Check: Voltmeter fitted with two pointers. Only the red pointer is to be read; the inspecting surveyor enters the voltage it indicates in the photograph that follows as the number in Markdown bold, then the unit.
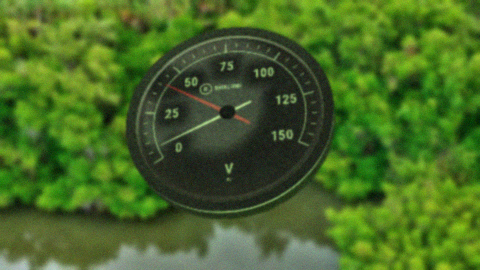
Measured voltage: **40** V
